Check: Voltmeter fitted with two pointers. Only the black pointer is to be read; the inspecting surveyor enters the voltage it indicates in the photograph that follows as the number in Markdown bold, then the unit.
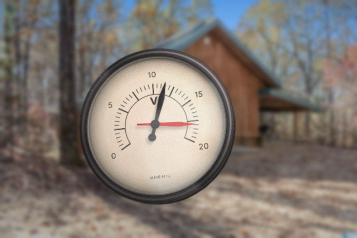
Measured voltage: **11.5** V
